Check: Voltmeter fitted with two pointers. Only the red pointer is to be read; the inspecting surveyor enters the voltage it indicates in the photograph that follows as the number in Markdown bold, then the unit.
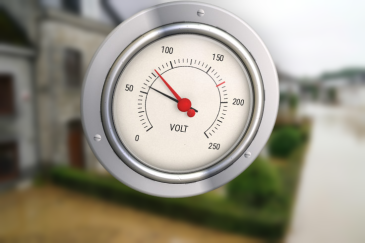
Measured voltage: **80** V
